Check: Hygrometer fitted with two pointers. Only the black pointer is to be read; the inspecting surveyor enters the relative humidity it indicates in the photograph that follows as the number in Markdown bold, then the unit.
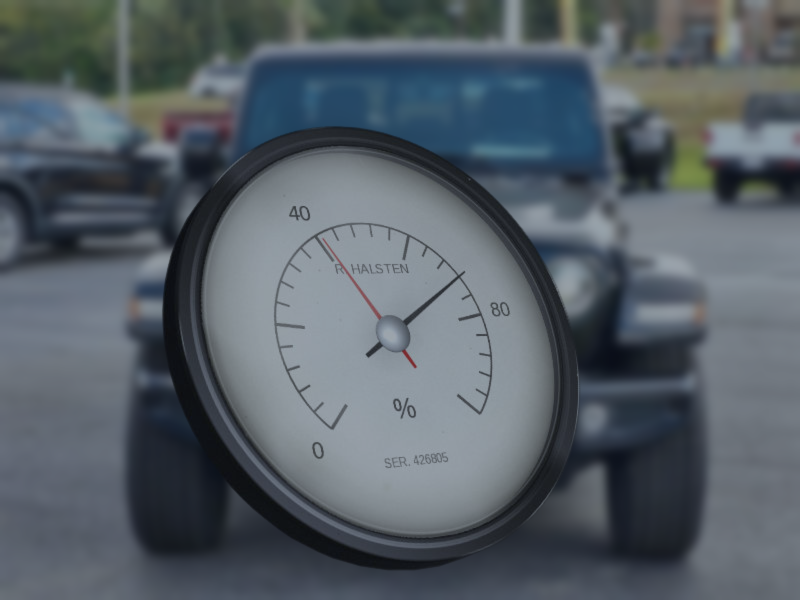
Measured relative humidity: **72** %
